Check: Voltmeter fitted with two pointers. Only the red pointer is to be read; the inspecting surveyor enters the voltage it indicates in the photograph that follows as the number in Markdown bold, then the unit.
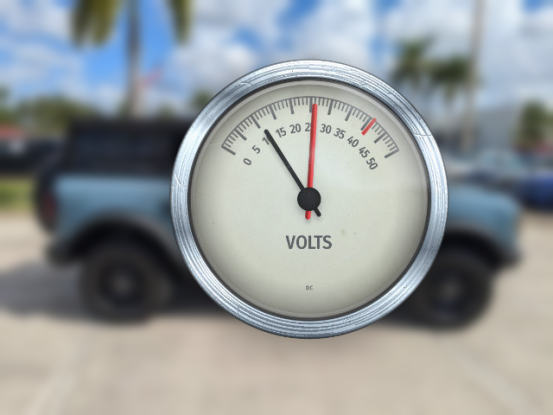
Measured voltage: **26** V
